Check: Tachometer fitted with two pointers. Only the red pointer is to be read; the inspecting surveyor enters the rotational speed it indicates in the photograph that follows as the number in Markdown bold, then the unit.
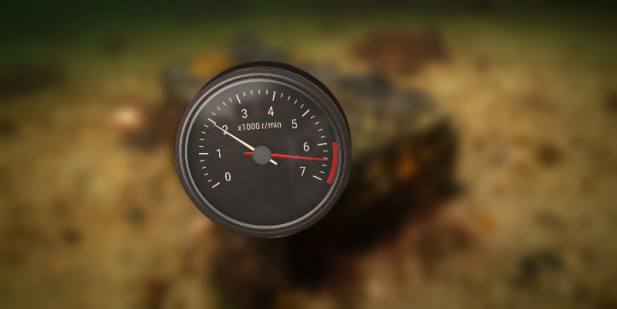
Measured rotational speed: **6400** rpm
